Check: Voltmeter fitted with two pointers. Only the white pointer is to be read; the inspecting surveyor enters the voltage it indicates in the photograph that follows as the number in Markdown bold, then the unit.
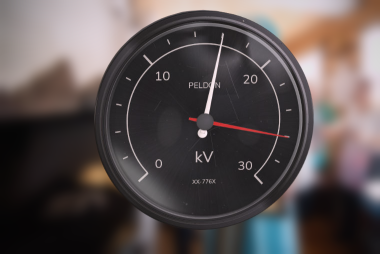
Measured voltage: **16** kV
